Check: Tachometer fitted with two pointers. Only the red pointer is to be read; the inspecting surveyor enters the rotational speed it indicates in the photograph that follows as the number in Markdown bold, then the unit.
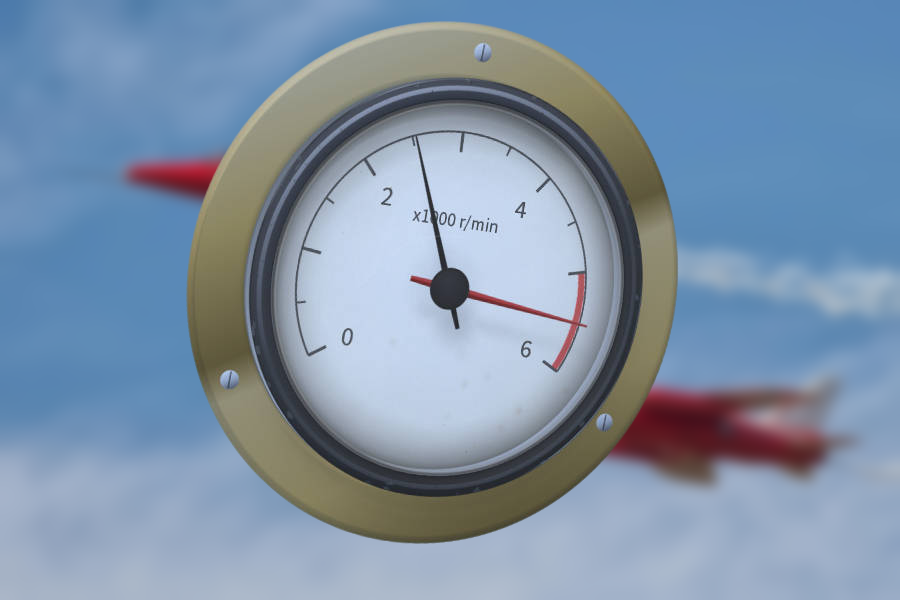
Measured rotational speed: **5500** rpm
